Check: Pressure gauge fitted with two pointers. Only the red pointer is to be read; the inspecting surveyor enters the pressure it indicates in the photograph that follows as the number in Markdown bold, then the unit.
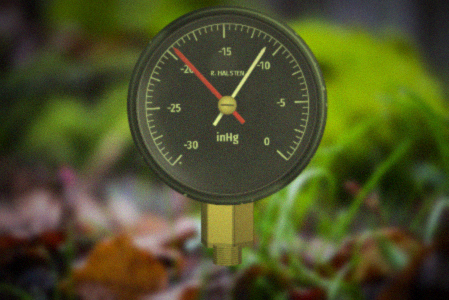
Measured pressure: **-19.5** inHg
